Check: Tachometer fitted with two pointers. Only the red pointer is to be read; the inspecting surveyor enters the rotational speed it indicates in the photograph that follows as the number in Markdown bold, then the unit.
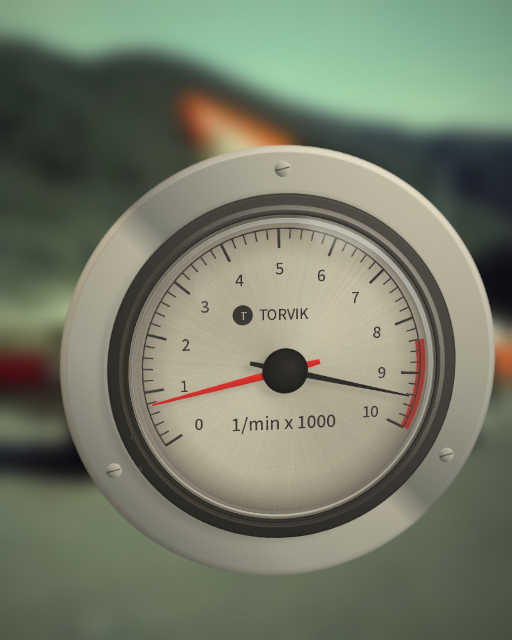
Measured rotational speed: **800** rpm
